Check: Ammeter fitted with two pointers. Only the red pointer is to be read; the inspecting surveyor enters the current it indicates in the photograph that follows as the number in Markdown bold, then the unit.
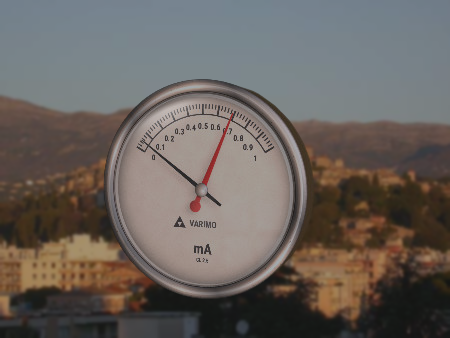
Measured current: **0.7** mA
